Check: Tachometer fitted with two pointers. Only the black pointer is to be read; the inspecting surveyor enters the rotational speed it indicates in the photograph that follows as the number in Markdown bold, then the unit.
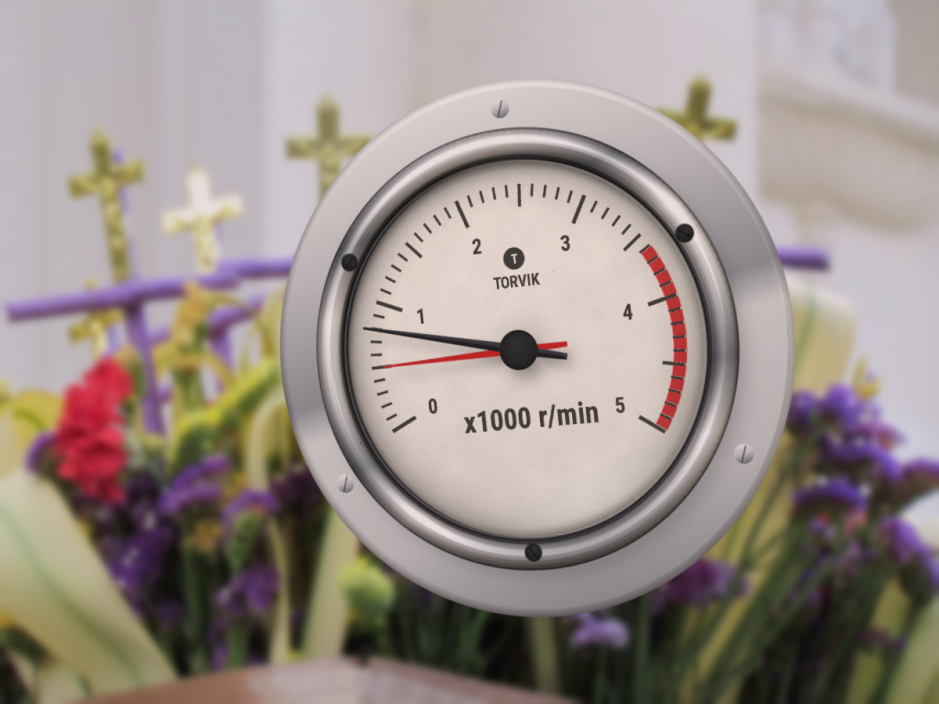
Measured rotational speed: **800** rpm
